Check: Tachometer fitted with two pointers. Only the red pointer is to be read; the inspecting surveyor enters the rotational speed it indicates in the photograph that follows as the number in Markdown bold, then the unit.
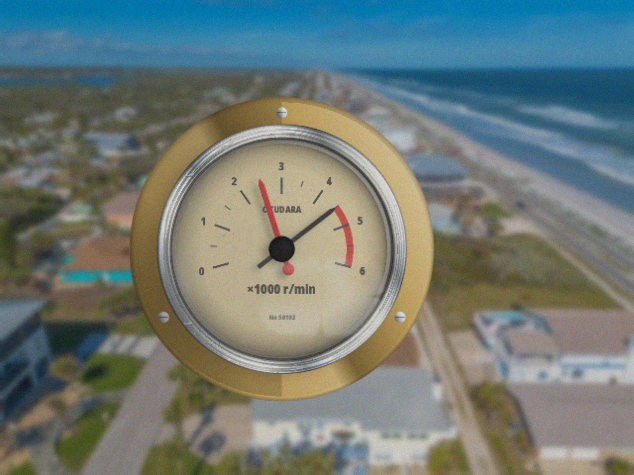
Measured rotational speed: **2500** rpm
